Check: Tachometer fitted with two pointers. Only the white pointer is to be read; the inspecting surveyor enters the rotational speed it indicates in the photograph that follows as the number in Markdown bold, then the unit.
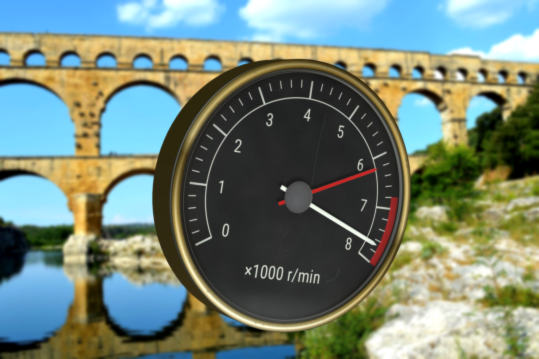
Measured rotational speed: **7700** rpm
